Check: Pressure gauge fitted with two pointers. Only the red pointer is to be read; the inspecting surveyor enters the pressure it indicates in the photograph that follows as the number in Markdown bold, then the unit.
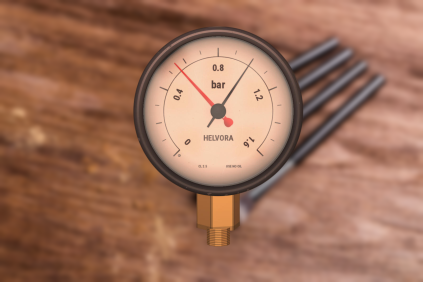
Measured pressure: **0.55** bar
